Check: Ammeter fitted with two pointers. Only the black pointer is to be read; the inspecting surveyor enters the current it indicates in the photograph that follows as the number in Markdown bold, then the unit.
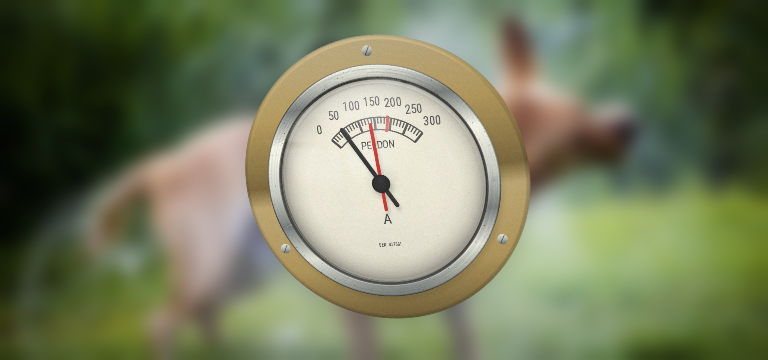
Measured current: **50** A
